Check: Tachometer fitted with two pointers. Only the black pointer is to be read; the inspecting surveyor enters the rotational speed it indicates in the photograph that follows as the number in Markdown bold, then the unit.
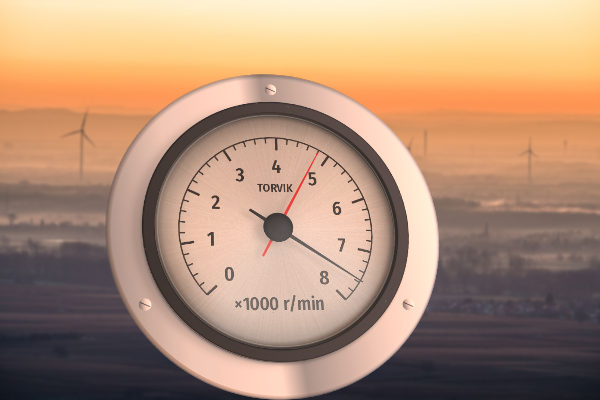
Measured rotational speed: **7600** rpm
